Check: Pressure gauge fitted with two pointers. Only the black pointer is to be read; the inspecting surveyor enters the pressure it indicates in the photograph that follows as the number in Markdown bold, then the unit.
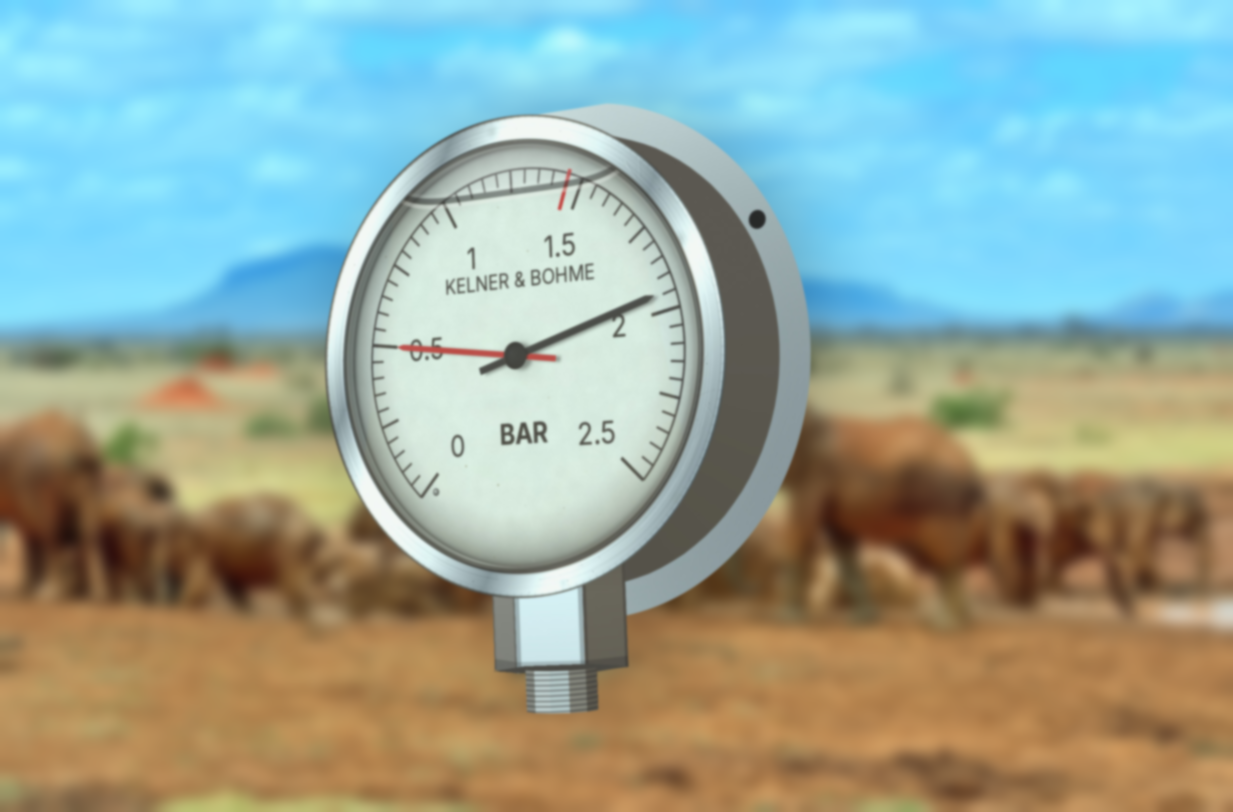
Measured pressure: **1.95** bar
